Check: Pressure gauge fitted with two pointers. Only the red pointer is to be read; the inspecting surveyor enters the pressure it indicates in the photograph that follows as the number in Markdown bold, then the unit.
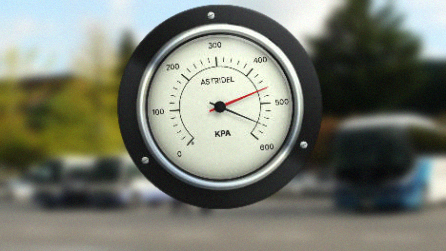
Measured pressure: **460** kPa
